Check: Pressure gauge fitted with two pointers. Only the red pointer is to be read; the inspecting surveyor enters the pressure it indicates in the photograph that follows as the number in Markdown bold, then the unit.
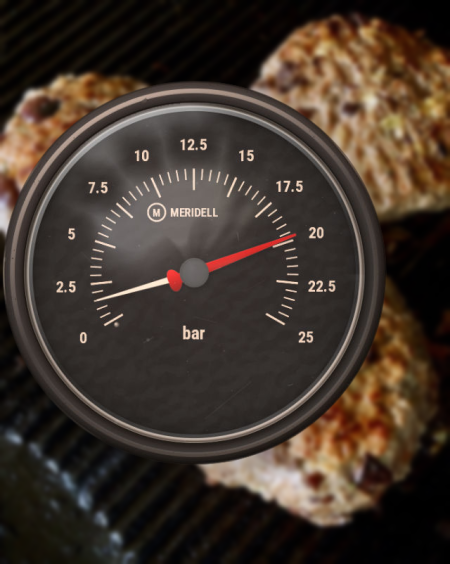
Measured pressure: **19.75** bar
